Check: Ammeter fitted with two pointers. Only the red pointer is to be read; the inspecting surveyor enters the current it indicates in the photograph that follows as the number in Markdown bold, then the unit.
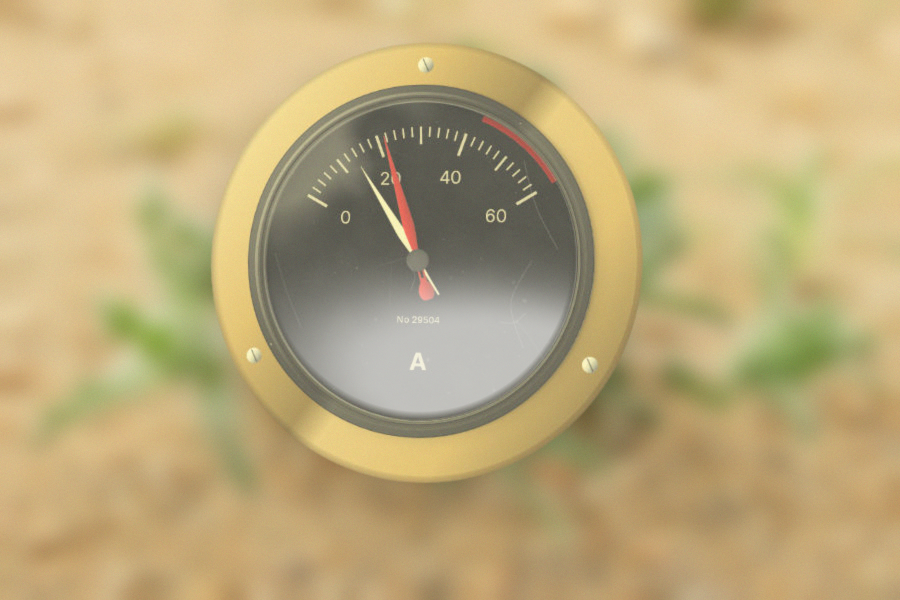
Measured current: **22** A
